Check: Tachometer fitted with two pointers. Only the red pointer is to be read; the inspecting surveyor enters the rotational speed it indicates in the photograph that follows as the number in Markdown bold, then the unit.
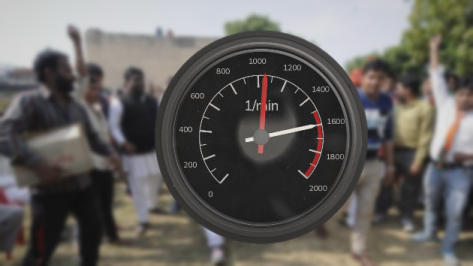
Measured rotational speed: **1050** rpm
